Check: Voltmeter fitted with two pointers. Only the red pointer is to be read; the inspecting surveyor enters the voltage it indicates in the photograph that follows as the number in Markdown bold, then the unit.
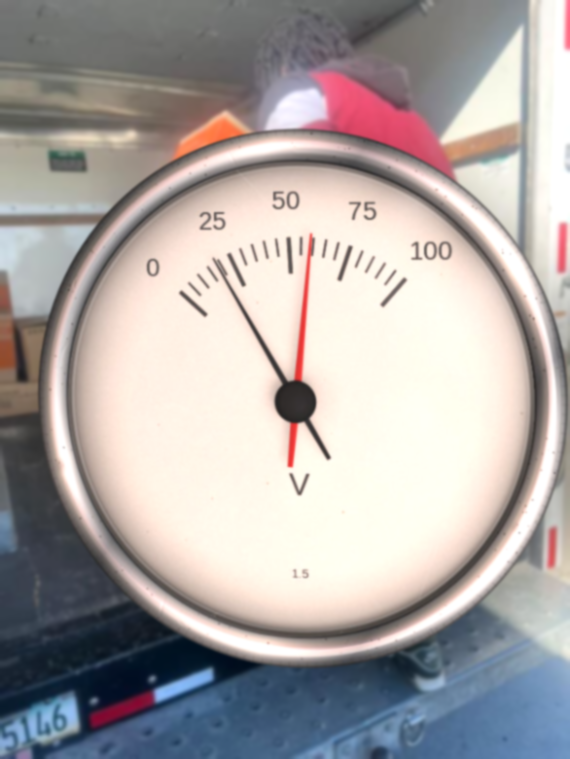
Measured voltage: **60** V
